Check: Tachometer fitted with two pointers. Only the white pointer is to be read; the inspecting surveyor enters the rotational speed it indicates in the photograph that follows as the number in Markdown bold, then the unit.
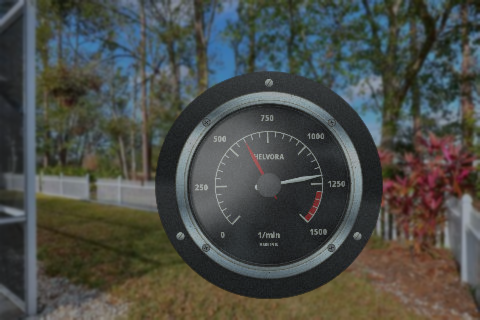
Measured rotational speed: **1200** rpm
